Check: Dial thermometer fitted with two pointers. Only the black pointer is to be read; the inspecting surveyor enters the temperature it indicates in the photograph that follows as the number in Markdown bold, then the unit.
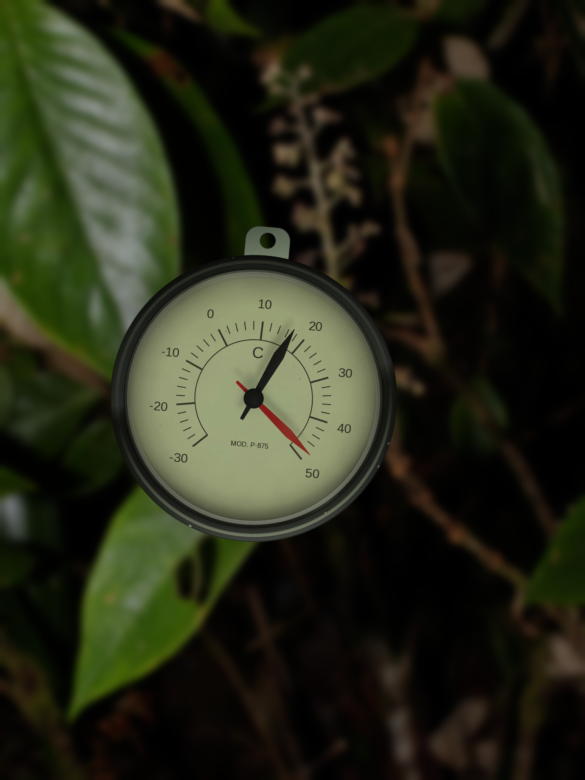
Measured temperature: **17** °C
